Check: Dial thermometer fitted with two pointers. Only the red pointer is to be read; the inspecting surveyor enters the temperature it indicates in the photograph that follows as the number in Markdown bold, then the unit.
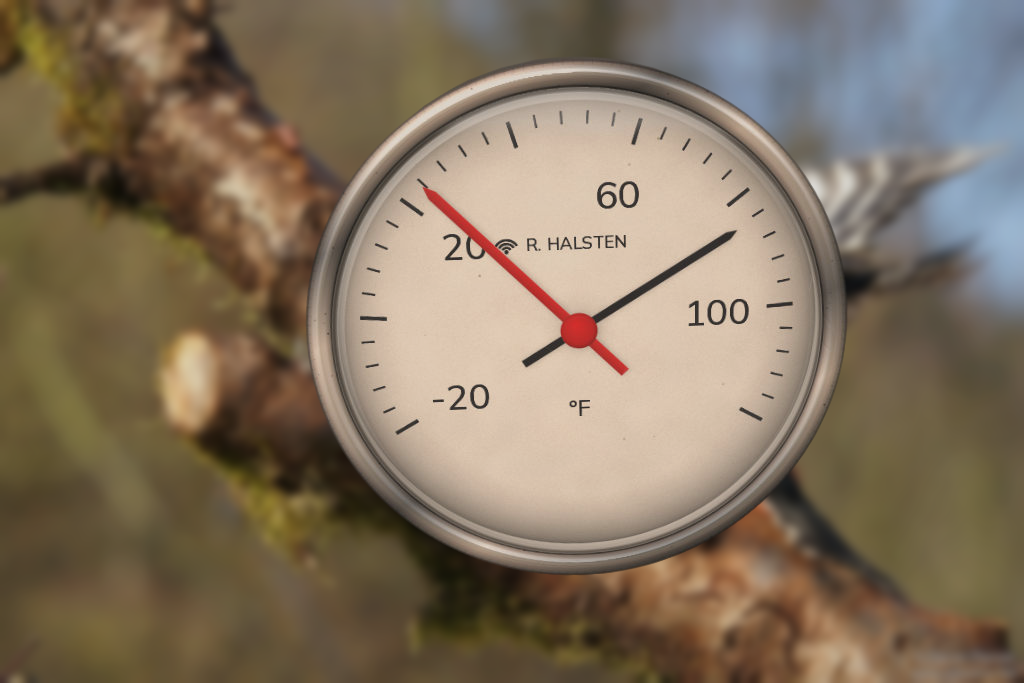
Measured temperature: **24** °F
